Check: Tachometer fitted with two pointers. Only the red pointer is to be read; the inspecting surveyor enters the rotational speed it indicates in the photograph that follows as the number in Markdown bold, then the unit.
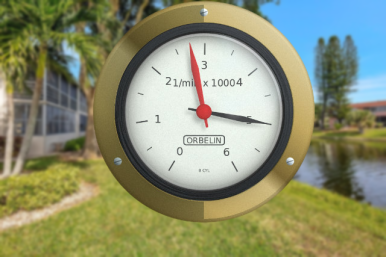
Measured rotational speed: **2750** rpm
